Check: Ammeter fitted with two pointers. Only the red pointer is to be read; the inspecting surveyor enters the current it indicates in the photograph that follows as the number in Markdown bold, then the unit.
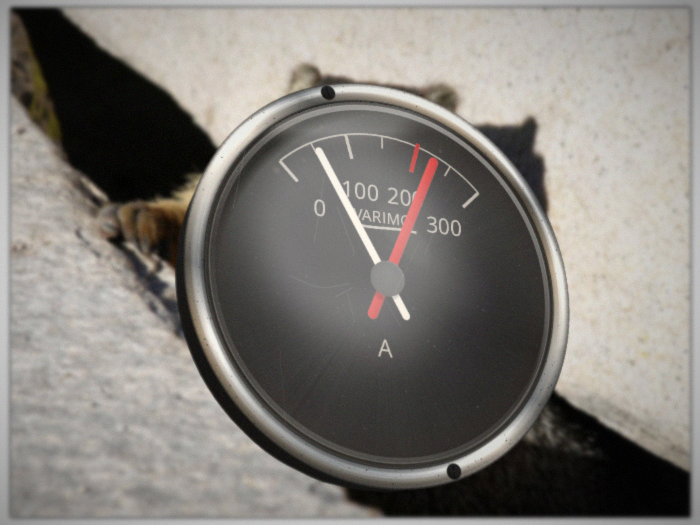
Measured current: **225** A
